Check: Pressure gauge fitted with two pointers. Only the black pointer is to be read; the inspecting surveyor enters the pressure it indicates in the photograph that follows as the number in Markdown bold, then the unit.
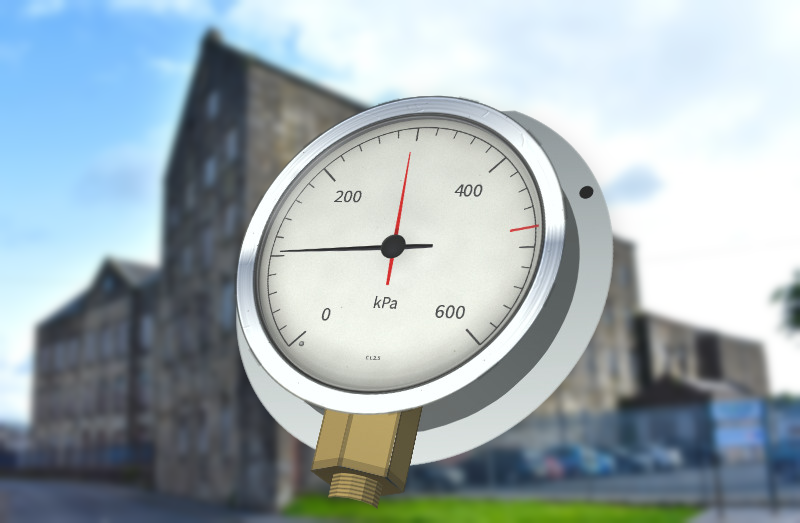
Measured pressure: **100** kPa
